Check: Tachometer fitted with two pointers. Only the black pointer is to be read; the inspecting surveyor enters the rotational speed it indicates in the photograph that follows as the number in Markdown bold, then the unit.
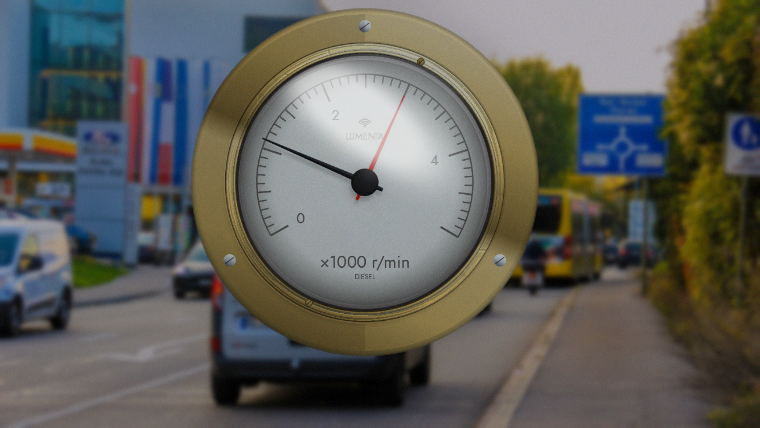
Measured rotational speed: **1100** rpm
